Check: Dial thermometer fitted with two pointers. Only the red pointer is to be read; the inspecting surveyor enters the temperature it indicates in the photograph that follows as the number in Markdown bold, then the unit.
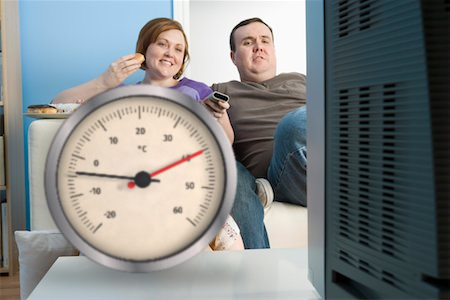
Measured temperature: **40** °C
